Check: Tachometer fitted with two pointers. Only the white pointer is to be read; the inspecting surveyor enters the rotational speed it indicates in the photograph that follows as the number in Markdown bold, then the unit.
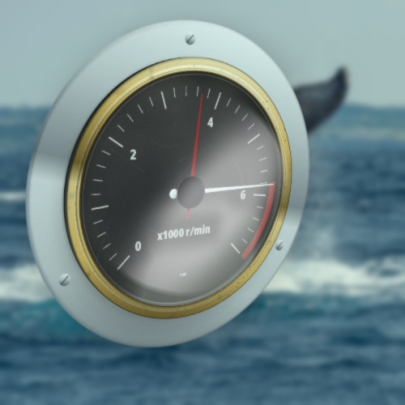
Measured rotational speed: **5800** rpm
